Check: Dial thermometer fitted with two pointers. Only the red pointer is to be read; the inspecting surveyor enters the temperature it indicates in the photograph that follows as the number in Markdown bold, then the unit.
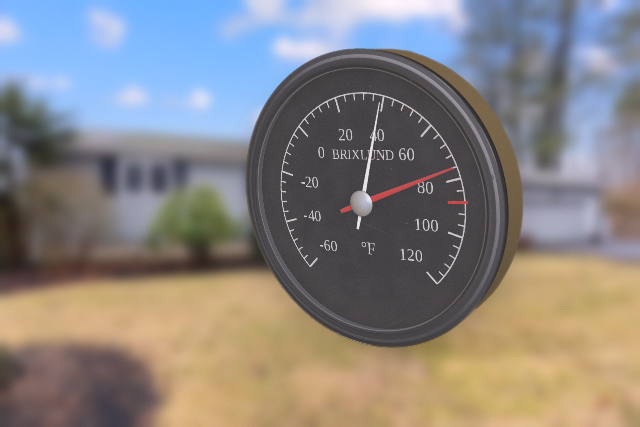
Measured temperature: **76** °F
